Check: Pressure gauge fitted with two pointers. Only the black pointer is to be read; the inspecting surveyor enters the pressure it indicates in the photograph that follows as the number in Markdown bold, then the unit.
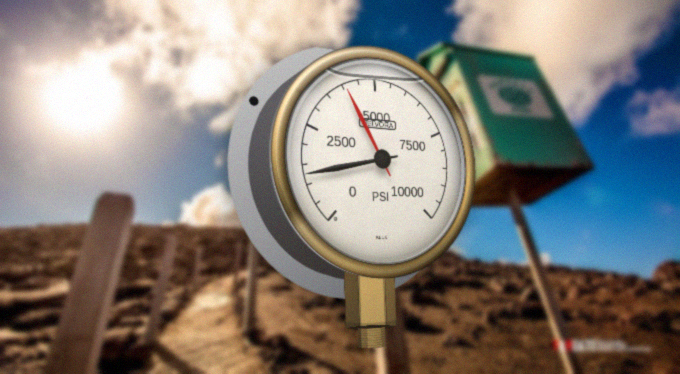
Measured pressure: **1250** psi
